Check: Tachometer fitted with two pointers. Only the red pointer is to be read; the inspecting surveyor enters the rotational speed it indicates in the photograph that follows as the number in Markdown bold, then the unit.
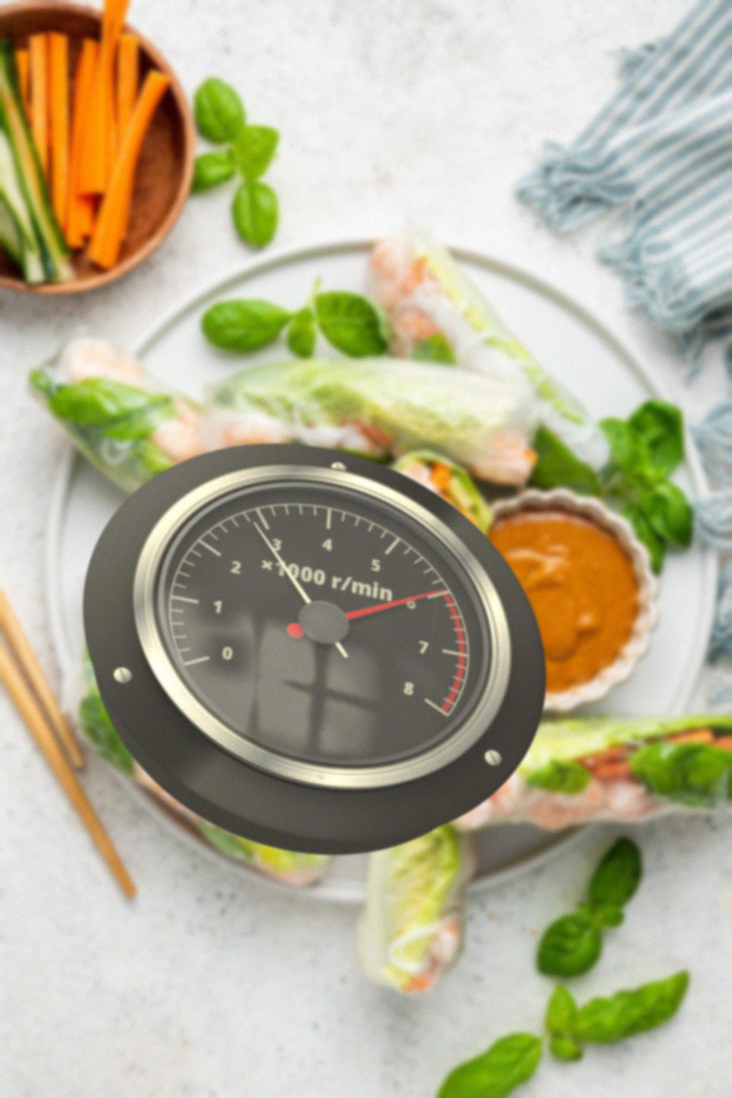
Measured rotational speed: **6000** rpm
